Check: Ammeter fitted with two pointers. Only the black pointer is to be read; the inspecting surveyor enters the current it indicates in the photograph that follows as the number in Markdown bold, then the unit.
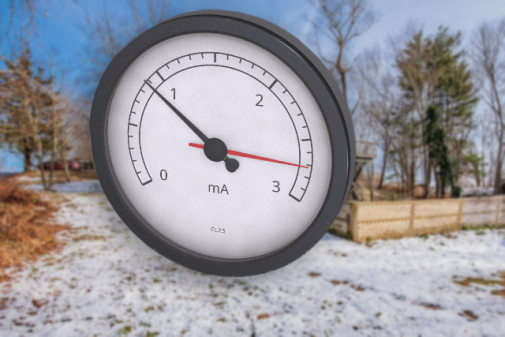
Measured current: **0.9** mA
